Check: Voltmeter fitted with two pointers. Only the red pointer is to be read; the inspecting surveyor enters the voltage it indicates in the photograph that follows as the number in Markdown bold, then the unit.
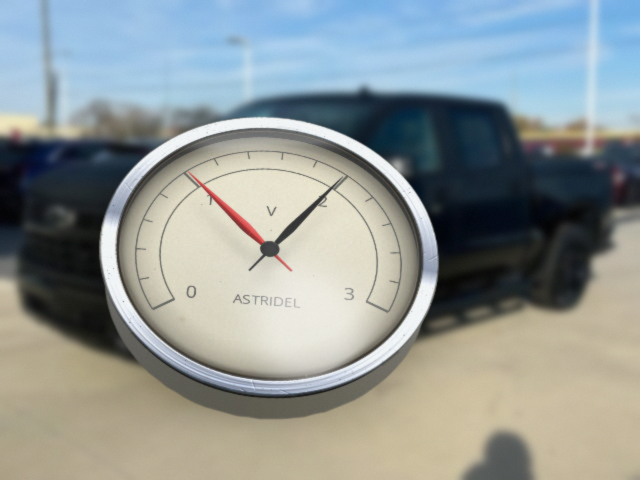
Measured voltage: **1** V
